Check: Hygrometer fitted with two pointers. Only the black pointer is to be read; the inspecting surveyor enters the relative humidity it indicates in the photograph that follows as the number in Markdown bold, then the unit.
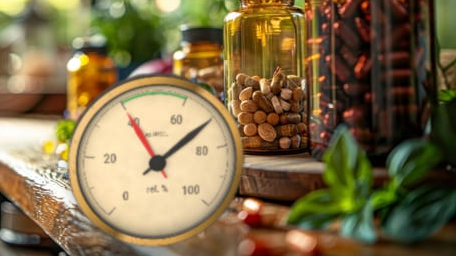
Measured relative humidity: **70** %
